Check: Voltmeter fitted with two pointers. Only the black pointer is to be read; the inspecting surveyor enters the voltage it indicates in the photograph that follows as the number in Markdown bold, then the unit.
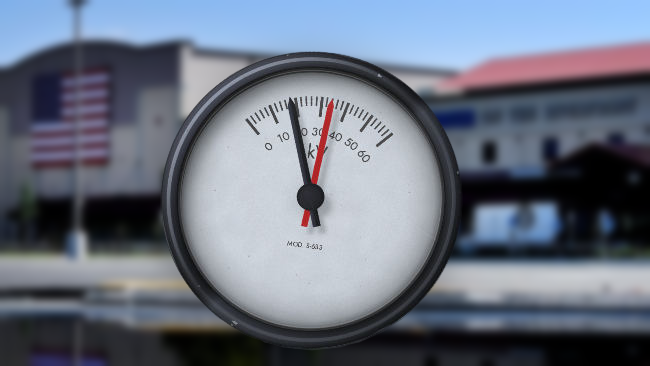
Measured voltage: **18** kV
